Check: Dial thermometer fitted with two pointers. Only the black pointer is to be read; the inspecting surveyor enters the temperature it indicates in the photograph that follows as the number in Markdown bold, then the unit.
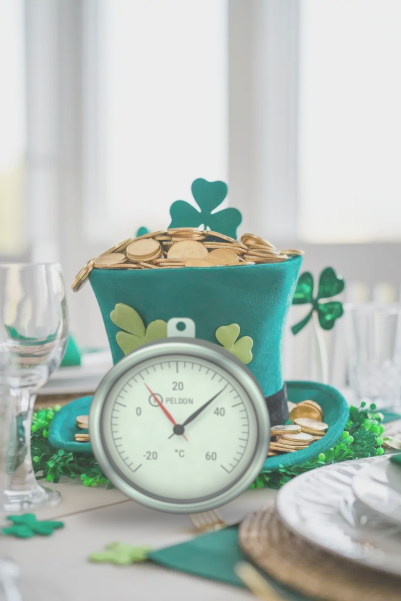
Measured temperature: **34** °C
